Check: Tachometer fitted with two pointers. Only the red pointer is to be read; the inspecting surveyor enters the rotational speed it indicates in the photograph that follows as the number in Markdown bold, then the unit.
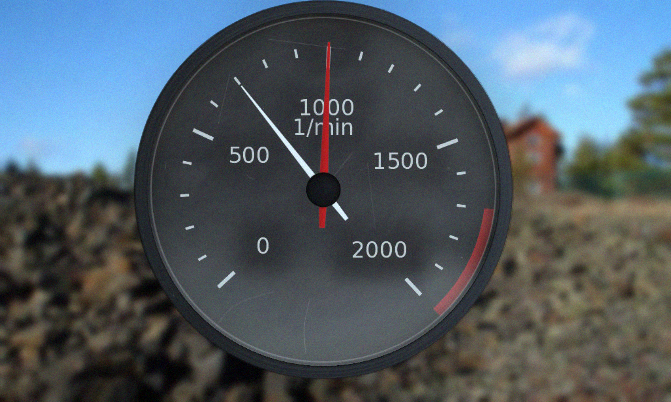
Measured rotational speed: **1000** rpm
